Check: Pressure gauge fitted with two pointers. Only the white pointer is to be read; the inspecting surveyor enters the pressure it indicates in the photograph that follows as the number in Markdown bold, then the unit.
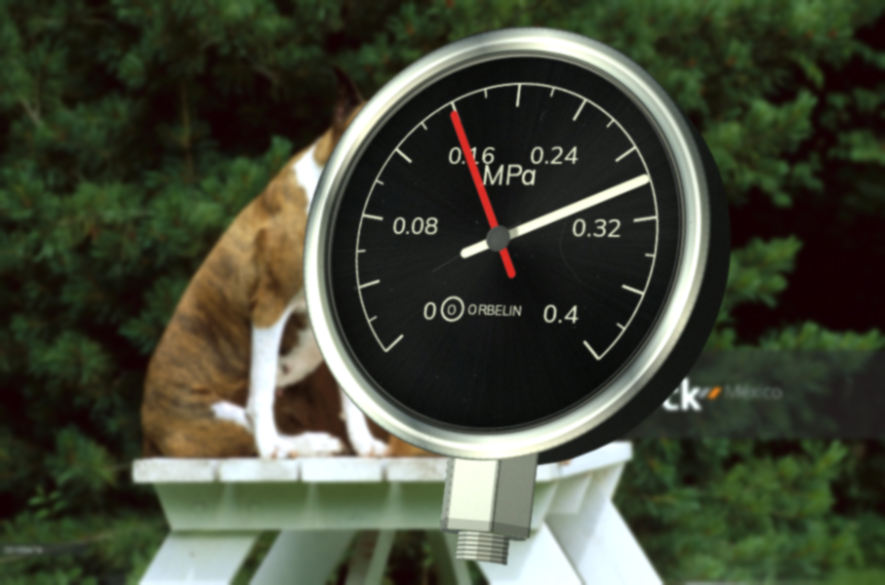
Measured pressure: **0.3** MPa
